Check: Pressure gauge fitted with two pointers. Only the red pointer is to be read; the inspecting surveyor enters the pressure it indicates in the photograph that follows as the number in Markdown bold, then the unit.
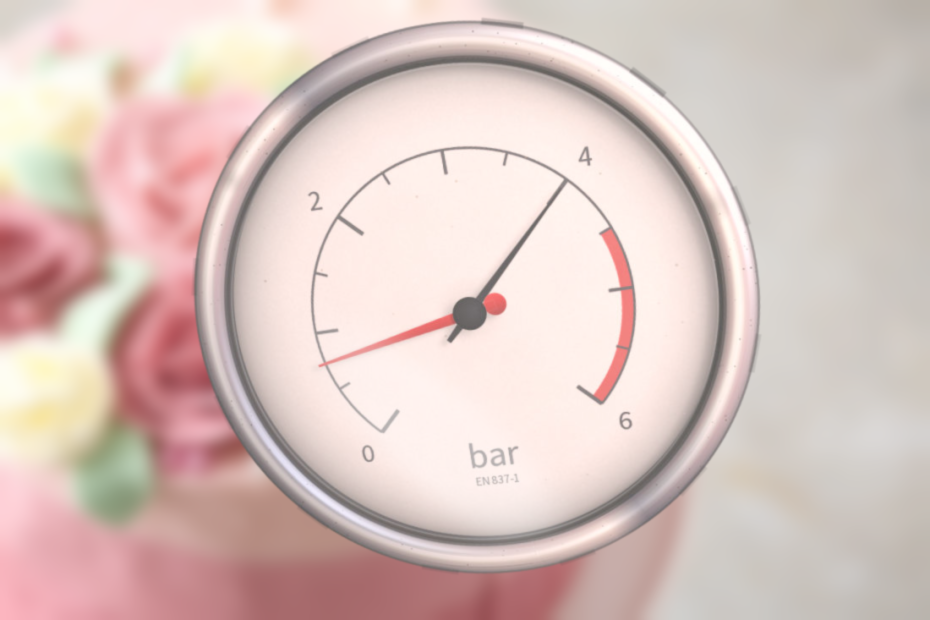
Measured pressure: **0.75** bar
